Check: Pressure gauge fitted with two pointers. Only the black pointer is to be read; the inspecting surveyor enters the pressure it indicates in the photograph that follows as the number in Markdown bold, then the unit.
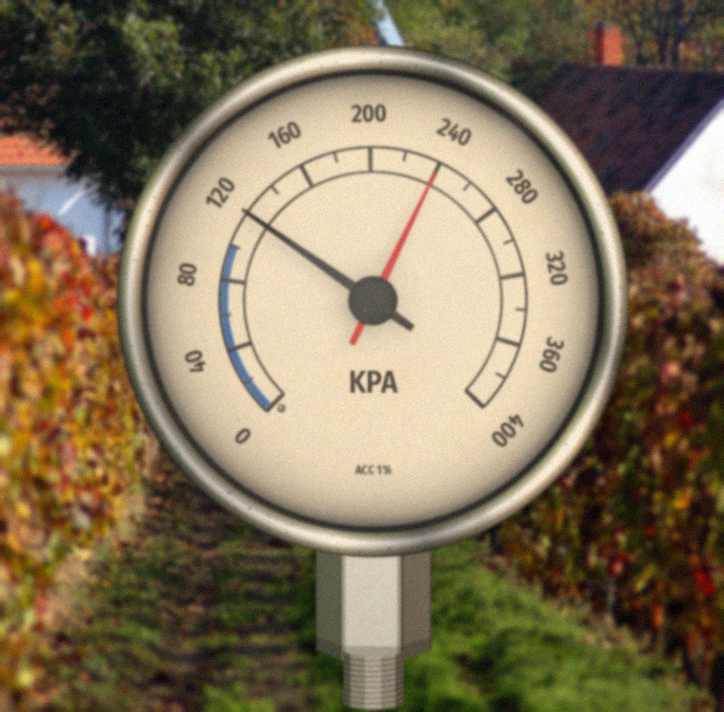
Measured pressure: **120** kPa
